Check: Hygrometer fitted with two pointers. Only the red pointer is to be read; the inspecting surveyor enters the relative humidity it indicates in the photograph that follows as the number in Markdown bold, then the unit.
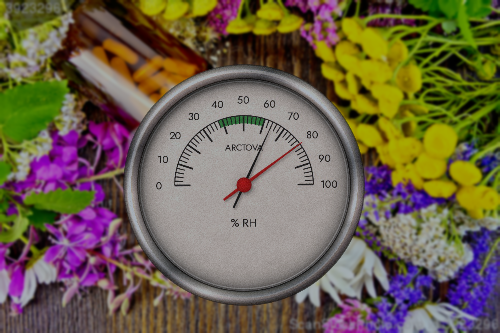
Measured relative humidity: **80** %
